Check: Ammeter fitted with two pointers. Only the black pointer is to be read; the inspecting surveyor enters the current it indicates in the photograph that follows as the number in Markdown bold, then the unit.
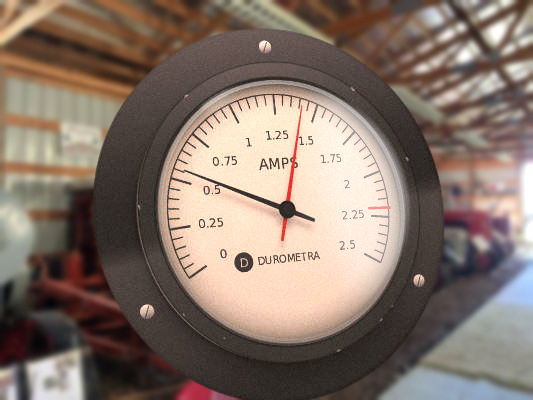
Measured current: **0.55** A
